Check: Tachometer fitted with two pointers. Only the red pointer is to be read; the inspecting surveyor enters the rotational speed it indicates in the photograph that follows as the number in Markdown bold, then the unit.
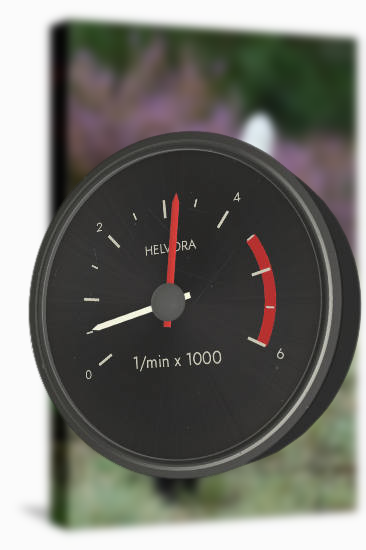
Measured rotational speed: **3250** rpm
